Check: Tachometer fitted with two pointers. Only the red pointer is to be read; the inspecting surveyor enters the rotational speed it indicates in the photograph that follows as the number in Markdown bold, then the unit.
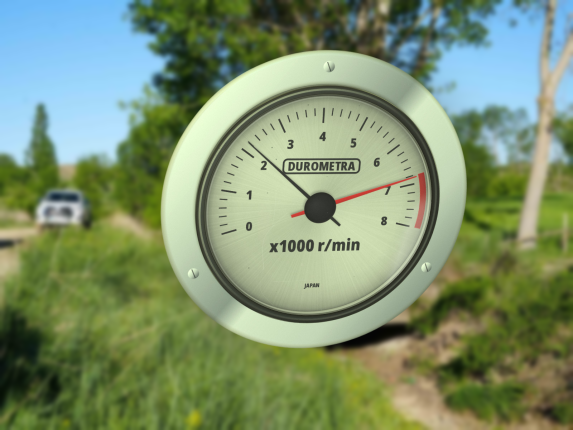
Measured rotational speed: **6800** rpm
